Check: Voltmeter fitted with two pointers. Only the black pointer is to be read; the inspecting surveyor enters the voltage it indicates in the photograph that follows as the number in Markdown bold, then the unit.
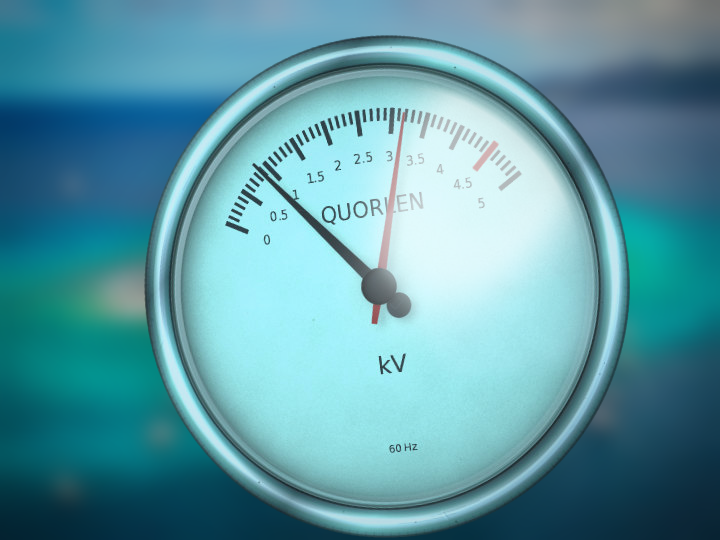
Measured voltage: **0.9** kV
